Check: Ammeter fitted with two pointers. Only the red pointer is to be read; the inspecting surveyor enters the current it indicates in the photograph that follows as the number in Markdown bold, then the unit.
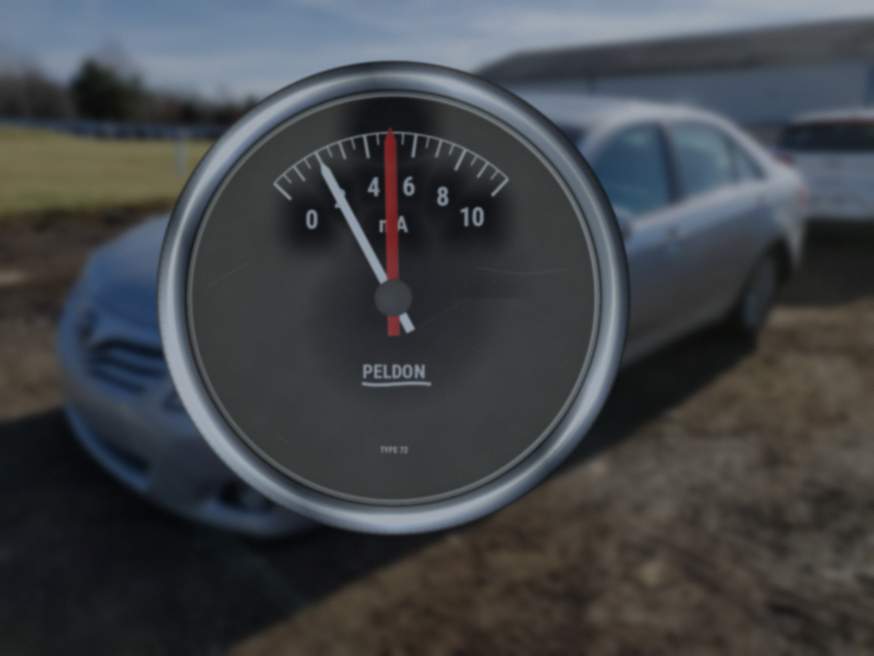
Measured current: **5** mA
